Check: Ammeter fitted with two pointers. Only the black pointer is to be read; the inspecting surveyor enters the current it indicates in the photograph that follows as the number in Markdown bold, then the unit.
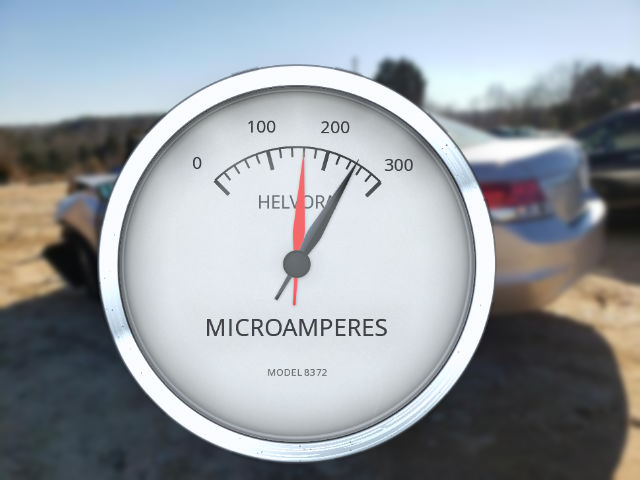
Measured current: **250** µA
